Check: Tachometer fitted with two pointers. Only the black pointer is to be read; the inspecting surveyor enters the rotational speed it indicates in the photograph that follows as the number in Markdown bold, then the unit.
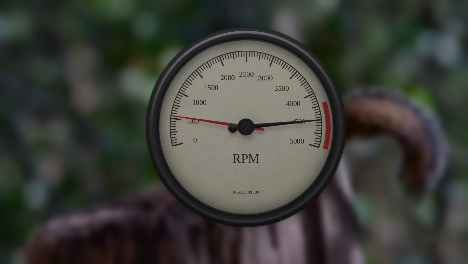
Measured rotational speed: **4500** rpm
